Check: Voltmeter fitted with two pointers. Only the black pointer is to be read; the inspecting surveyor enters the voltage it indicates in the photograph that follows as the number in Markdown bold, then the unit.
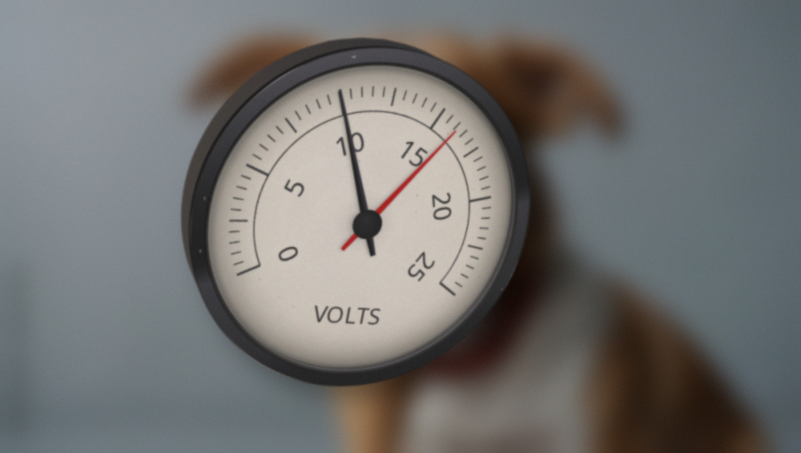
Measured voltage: **10** V
